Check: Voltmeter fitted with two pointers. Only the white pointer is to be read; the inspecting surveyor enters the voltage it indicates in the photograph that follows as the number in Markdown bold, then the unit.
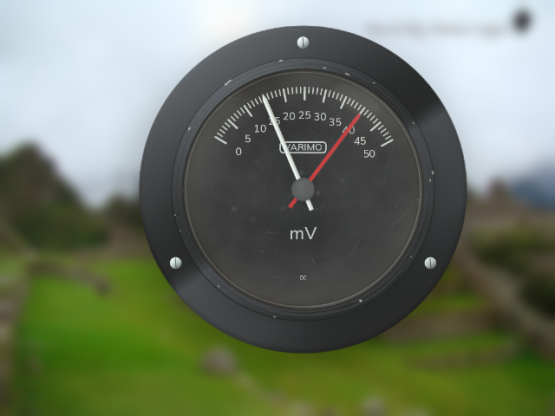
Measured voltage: **15** mV
